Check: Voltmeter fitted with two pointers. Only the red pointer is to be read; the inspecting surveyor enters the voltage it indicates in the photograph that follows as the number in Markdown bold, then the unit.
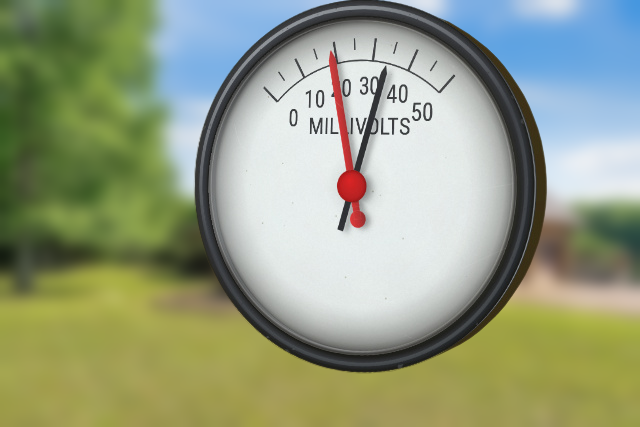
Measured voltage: **20** mV
